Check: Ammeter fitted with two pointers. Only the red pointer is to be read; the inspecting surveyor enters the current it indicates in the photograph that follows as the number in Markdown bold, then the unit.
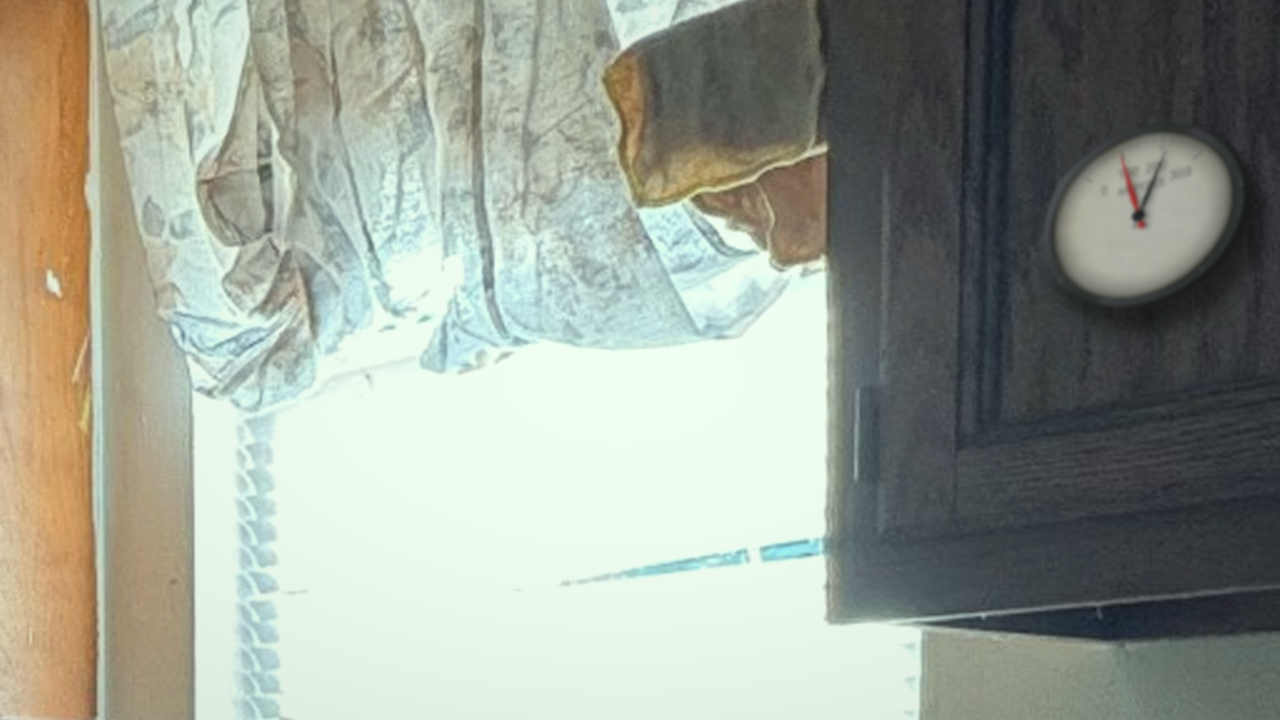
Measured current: **100** A
